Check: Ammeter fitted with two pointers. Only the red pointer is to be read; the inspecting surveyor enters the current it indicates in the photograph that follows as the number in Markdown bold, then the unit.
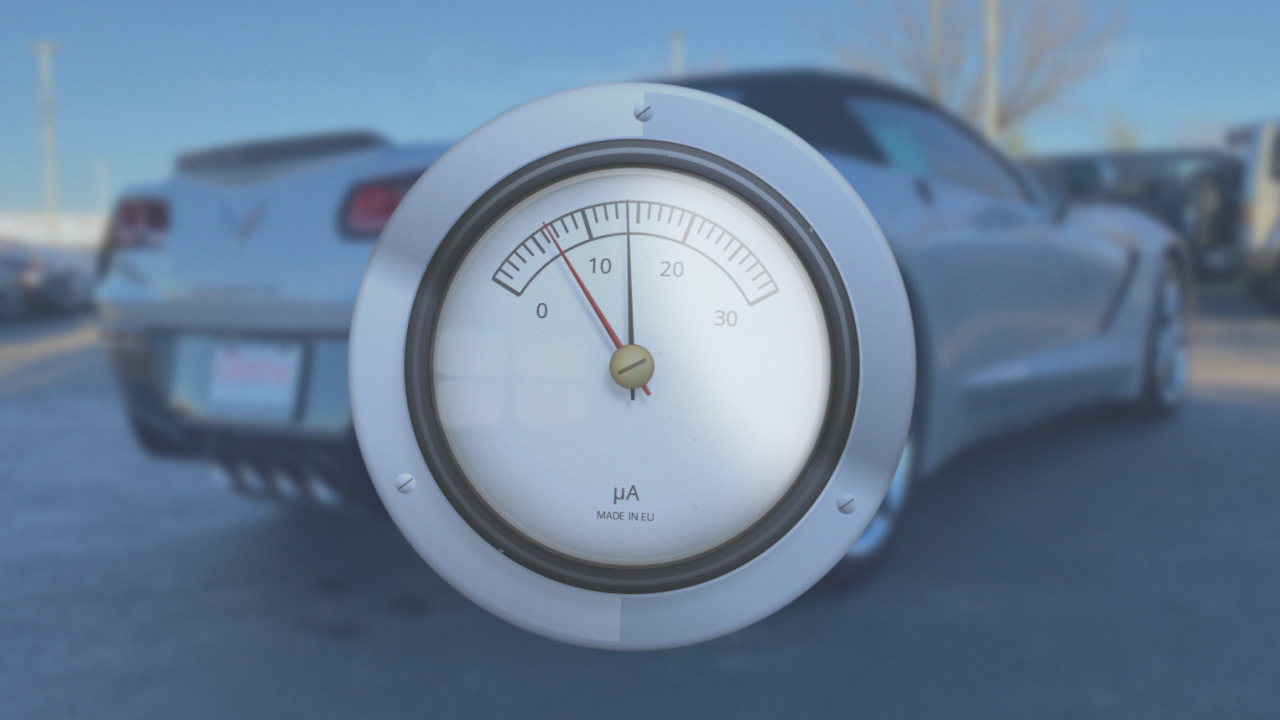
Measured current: **6.5** µA
